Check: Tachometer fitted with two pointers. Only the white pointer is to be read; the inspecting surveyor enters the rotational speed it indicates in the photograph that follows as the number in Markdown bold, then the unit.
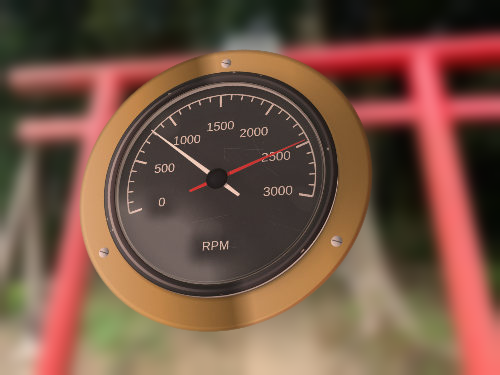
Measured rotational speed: **800** rpm
